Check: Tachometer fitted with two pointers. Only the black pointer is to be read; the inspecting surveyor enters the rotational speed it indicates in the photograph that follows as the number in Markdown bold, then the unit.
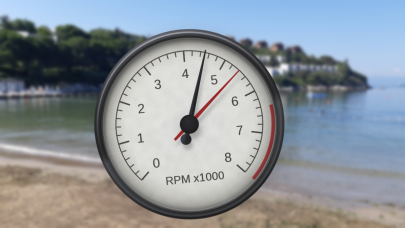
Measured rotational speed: **4500** rpm
